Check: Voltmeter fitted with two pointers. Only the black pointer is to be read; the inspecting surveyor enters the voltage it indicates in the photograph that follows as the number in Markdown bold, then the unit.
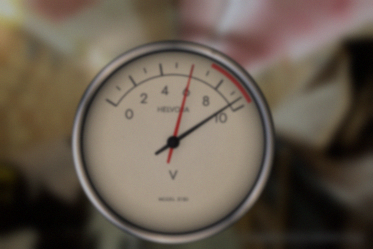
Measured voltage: **9.5** V
